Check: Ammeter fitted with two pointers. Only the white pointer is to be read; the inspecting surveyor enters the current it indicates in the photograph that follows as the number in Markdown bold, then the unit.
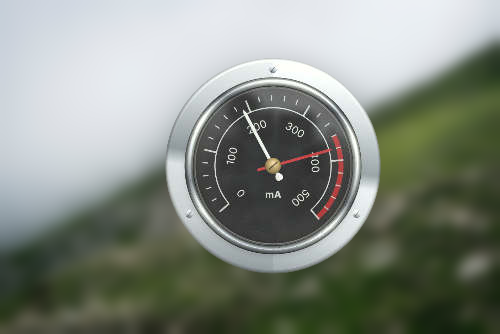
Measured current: **190** mA
